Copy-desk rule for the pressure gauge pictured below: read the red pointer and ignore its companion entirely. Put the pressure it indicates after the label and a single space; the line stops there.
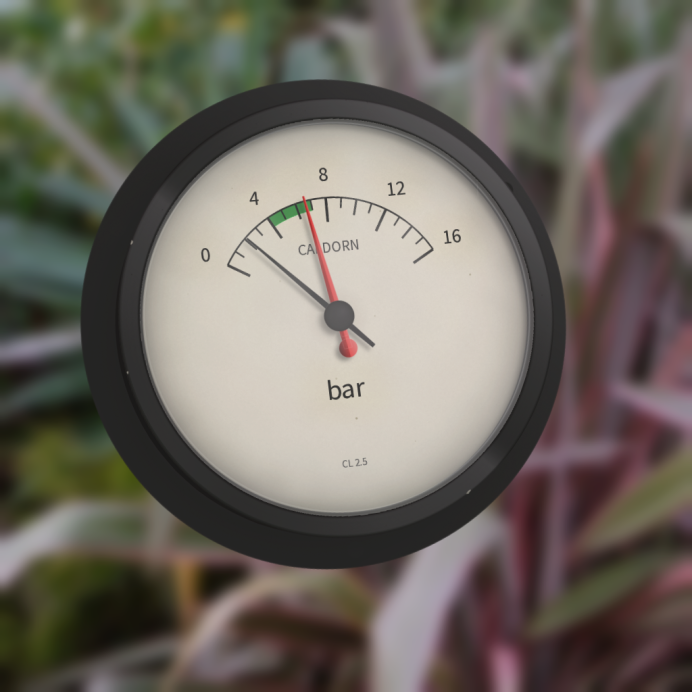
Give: 6.5 bar
